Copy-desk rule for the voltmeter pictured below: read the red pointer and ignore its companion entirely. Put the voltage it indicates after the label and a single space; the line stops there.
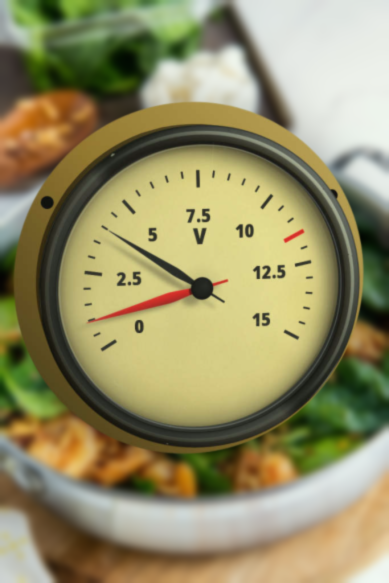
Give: 1 V
